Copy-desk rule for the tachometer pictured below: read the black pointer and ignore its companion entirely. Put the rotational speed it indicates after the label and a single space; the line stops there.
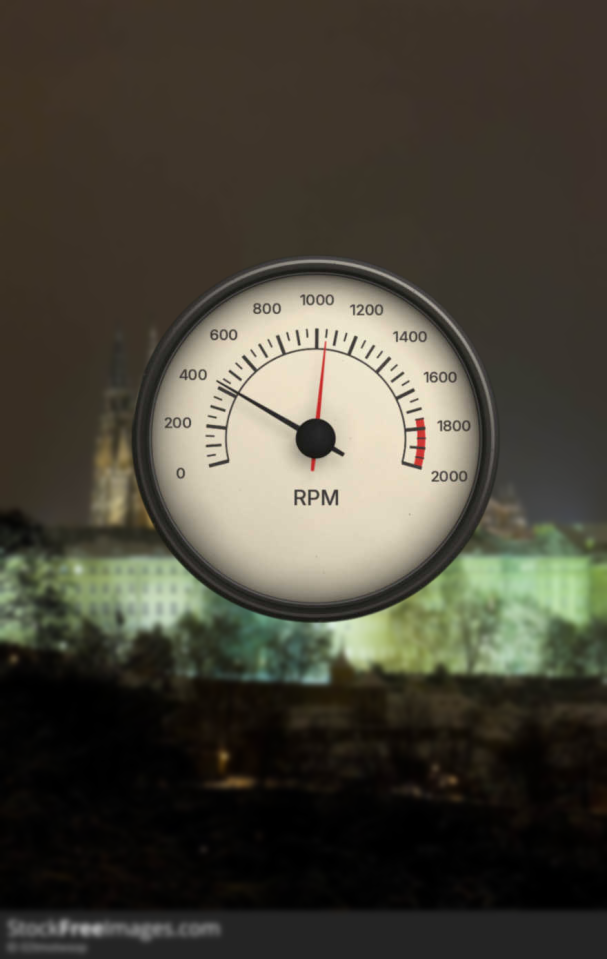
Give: 425 rpm
